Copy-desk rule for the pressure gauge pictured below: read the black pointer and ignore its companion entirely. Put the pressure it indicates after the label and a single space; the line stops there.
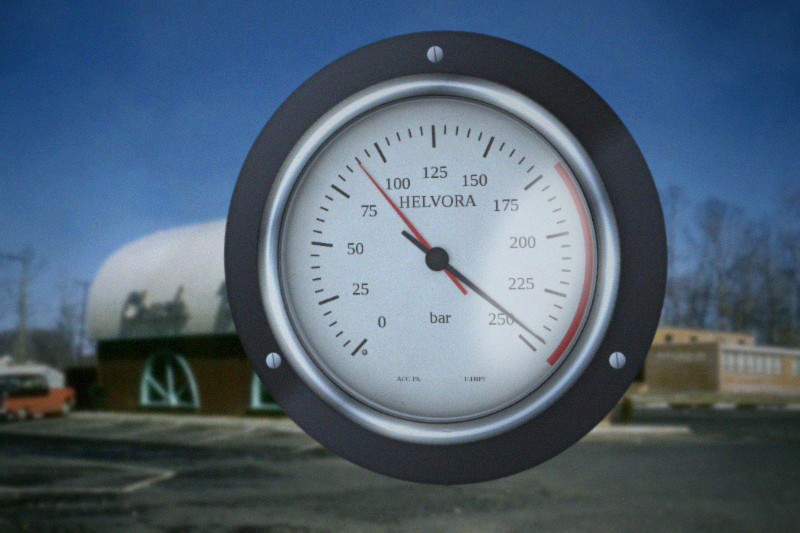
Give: 245 bar
